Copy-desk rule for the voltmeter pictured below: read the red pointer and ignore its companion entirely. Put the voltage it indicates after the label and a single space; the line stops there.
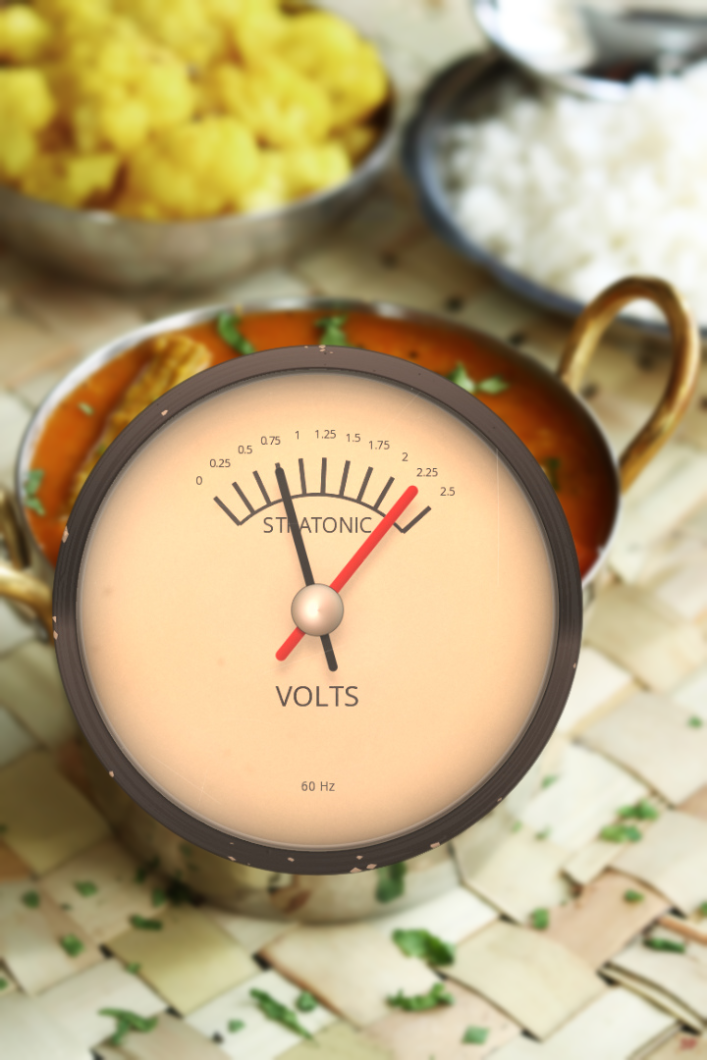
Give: 2.25 V
